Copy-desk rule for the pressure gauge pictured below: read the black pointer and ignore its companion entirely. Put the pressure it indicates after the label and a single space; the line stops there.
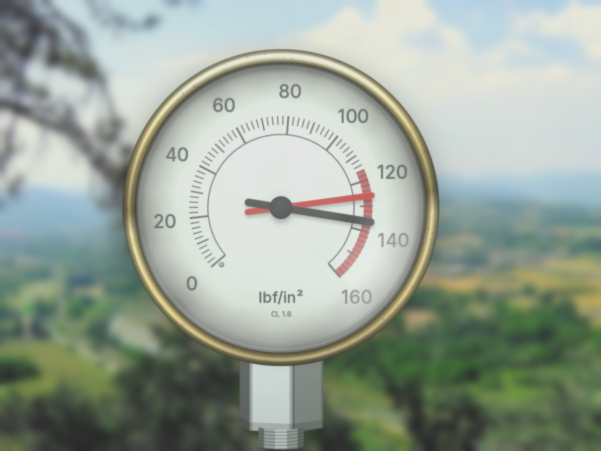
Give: 136 psi
